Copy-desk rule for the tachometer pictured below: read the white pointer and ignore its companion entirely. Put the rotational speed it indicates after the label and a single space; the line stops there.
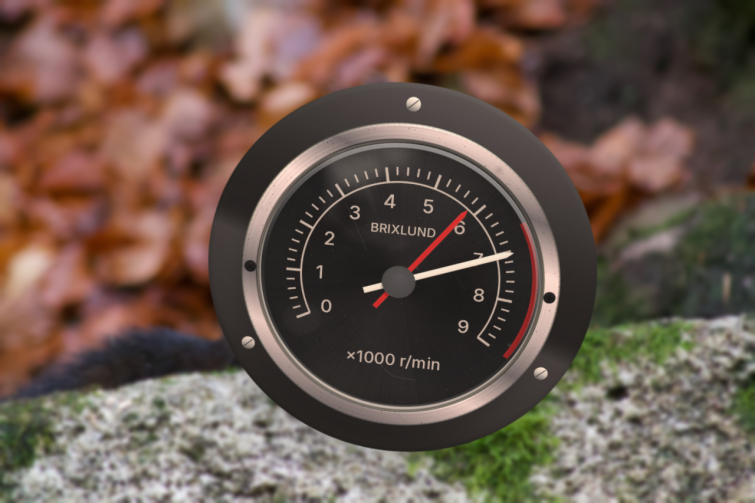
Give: 7000 rpm
